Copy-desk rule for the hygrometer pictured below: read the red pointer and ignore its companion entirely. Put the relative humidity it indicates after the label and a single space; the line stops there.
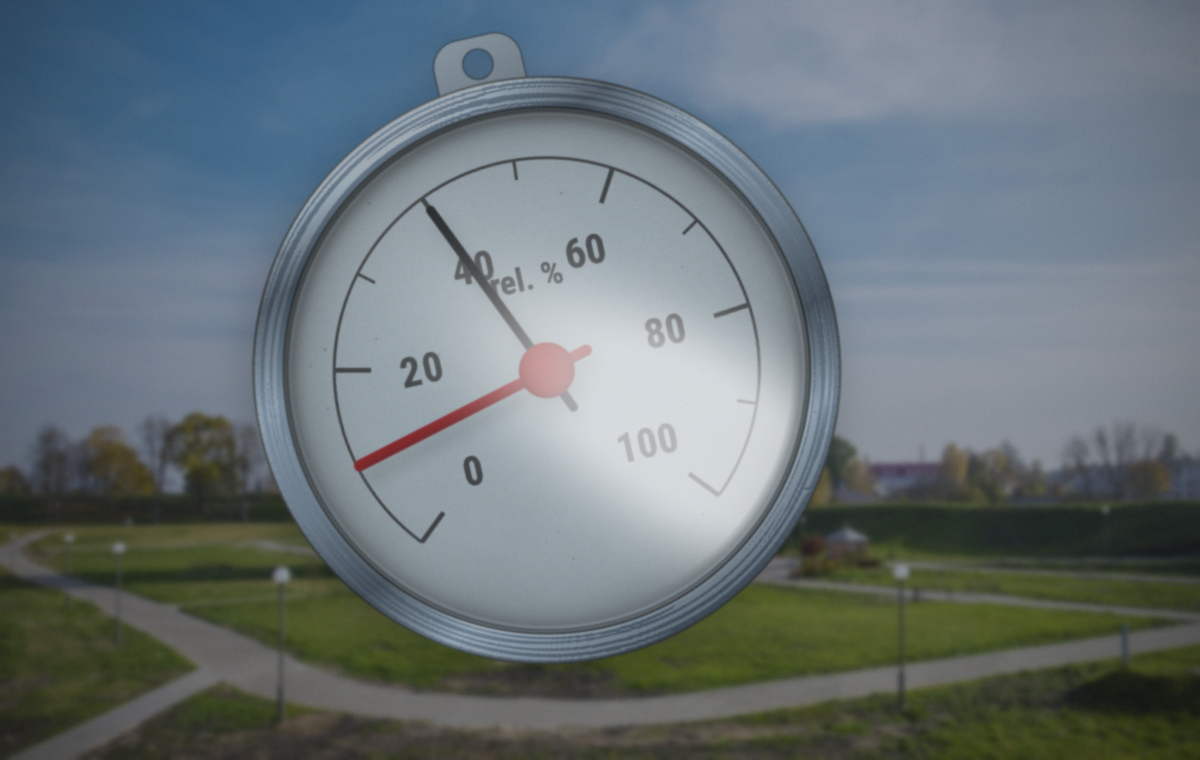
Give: 10 %
